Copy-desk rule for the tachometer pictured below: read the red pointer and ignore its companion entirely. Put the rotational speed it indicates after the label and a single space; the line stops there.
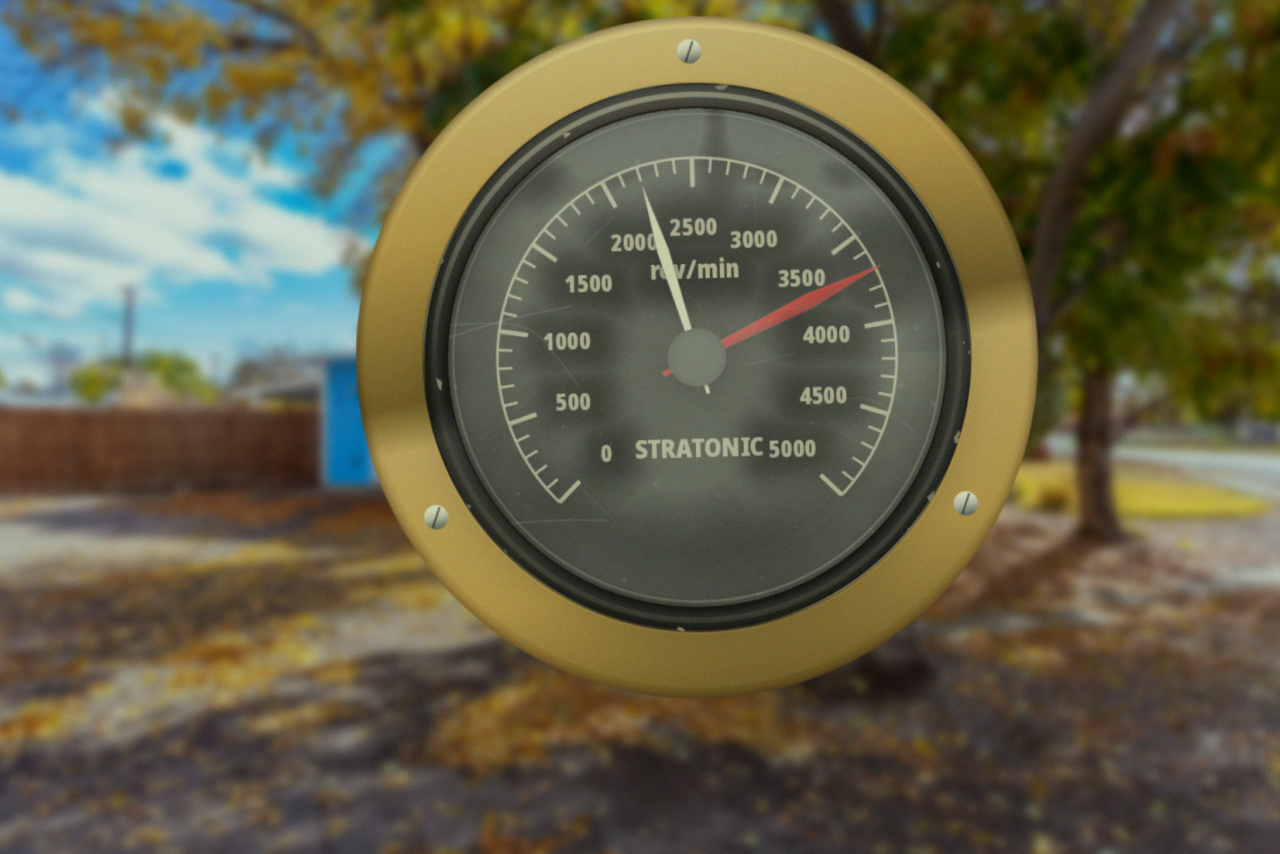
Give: 3700 rpm
